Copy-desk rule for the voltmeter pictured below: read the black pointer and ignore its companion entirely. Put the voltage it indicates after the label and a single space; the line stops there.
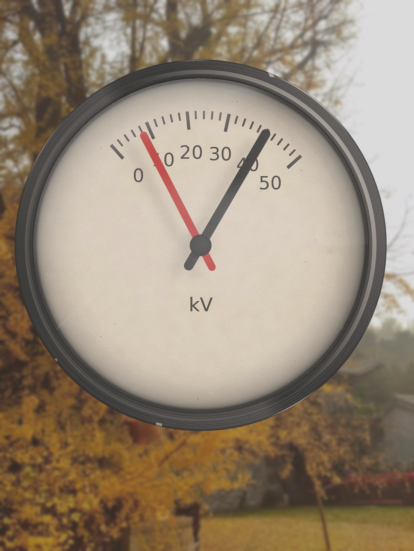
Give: 40 kV
